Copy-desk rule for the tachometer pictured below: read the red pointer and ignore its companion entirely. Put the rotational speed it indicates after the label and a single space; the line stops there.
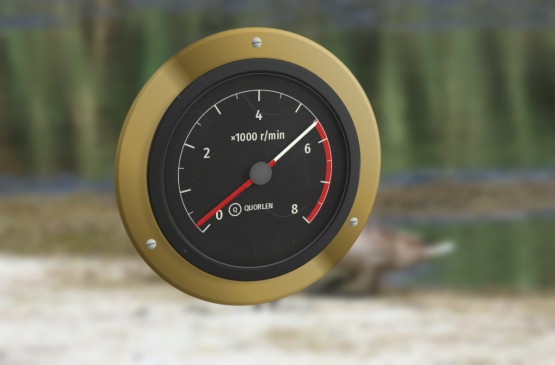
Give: 250 rpm
